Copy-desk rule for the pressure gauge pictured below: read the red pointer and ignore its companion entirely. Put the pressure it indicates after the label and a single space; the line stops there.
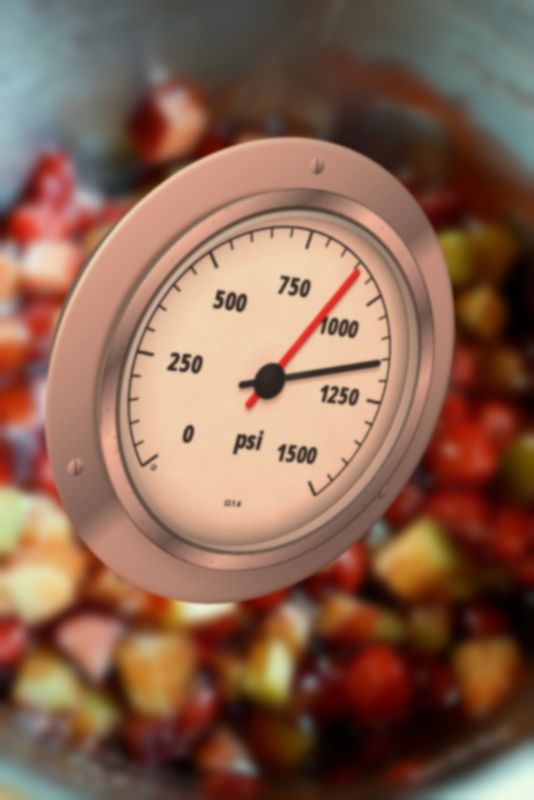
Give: 900 psi
